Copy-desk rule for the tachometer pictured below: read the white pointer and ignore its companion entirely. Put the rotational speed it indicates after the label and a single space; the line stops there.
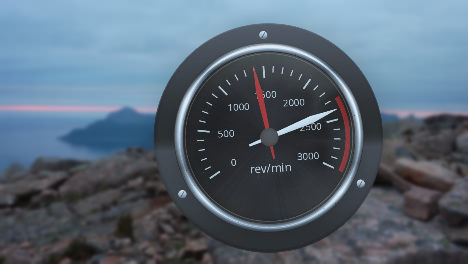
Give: 2400 rpm
